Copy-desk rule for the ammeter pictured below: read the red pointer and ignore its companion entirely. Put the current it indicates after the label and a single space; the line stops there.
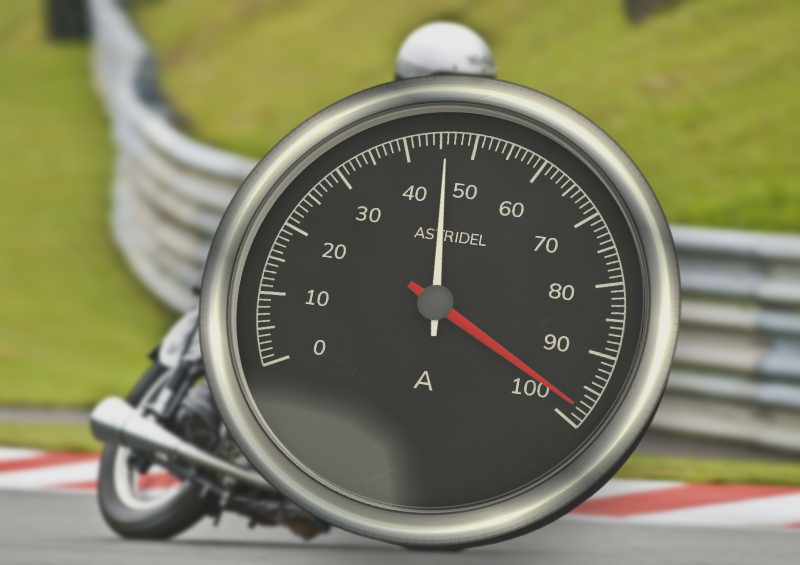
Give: 98 A
